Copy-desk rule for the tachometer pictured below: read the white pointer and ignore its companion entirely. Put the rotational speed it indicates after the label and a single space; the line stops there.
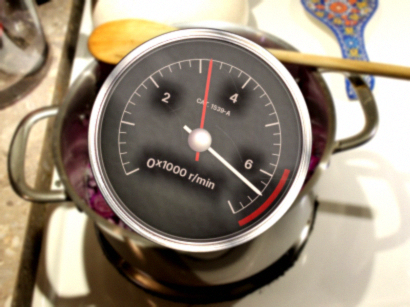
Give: 6400 rpm
